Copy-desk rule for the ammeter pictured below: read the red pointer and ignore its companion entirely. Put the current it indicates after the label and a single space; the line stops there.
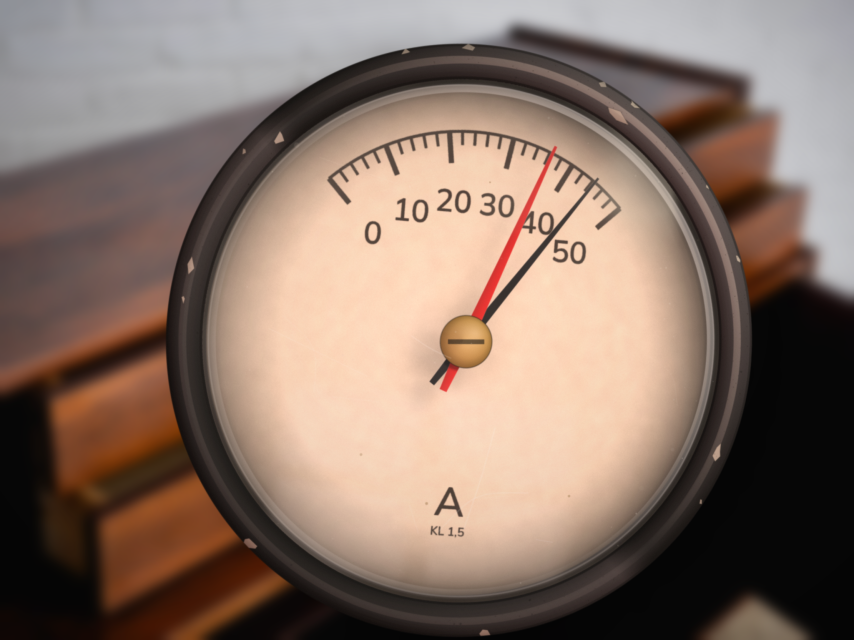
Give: 36 A
